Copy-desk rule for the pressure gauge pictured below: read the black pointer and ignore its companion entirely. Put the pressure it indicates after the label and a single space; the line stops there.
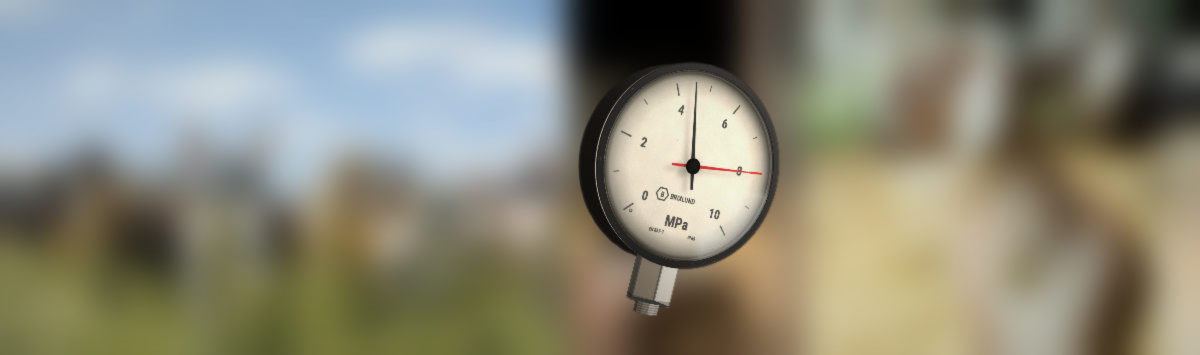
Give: 4.5 MPa
